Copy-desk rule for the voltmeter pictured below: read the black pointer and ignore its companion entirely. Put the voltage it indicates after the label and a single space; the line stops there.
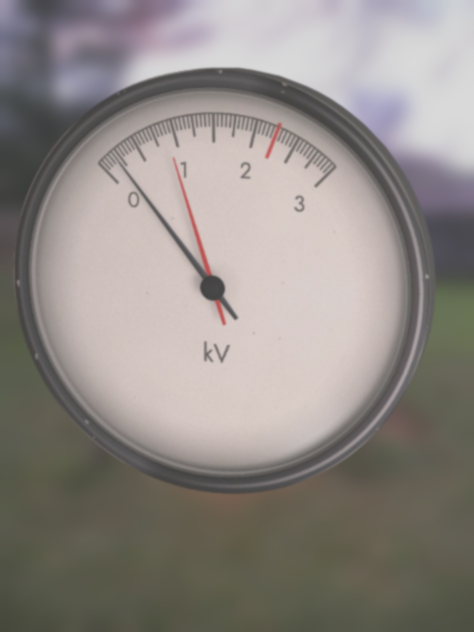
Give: 0.25 kV
